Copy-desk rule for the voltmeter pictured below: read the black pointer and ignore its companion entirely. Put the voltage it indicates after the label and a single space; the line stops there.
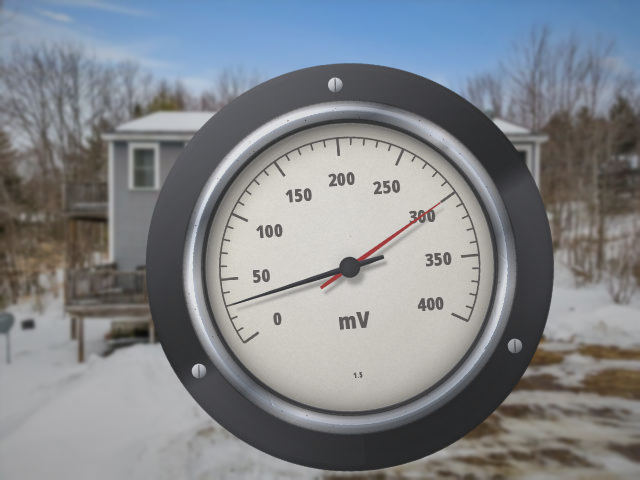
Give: 30 mV
